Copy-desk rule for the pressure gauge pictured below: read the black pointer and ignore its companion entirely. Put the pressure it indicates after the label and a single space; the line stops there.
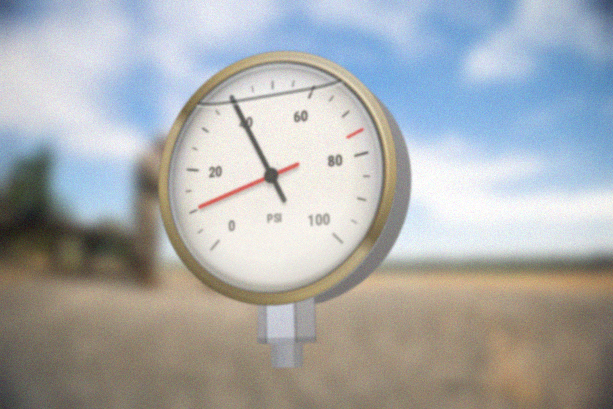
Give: 40 psi
